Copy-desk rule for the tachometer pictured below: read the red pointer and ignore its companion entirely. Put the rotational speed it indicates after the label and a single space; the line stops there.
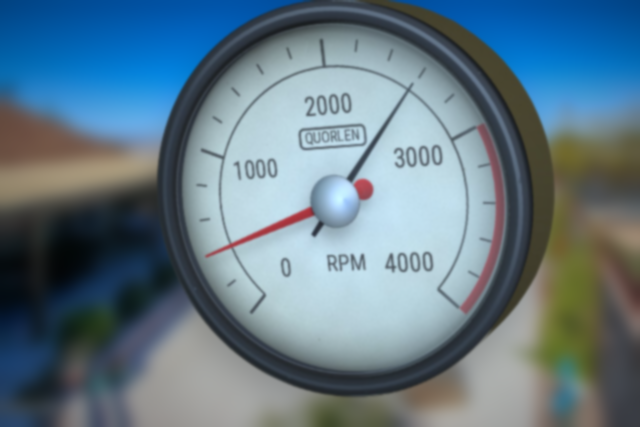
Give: 400 rpm
